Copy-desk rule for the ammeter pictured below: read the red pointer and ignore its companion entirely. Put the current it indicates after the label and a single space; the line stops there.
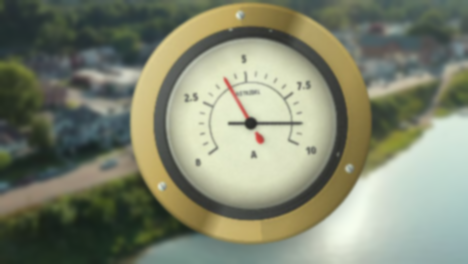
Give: 4 A
